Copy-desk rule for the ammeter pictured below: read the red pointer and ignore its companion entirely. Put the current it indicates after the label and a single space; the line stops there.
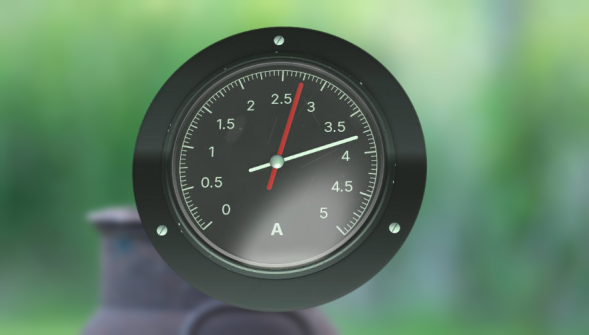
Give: 2.75 A
